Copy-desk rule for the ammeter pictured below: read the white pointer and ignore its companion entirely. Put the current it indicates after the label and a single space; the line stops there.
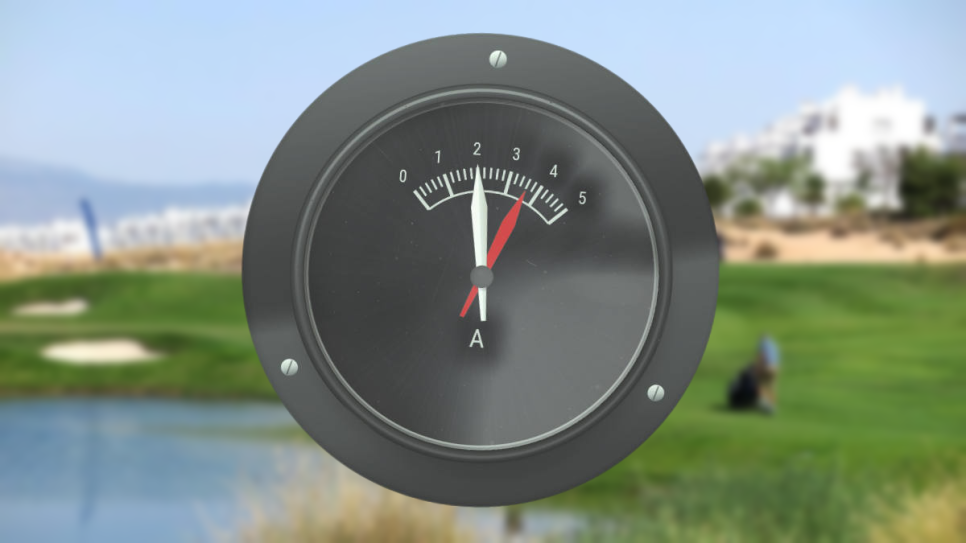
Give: 2 A
